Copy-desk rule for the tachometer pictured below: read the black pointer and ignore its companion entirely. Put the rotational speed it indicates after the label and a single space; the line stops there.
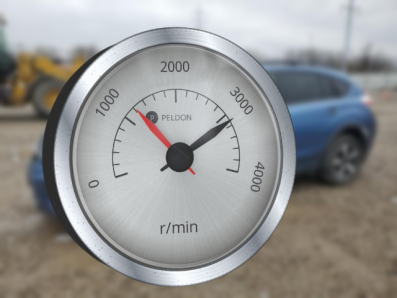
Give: 3100 rpm
